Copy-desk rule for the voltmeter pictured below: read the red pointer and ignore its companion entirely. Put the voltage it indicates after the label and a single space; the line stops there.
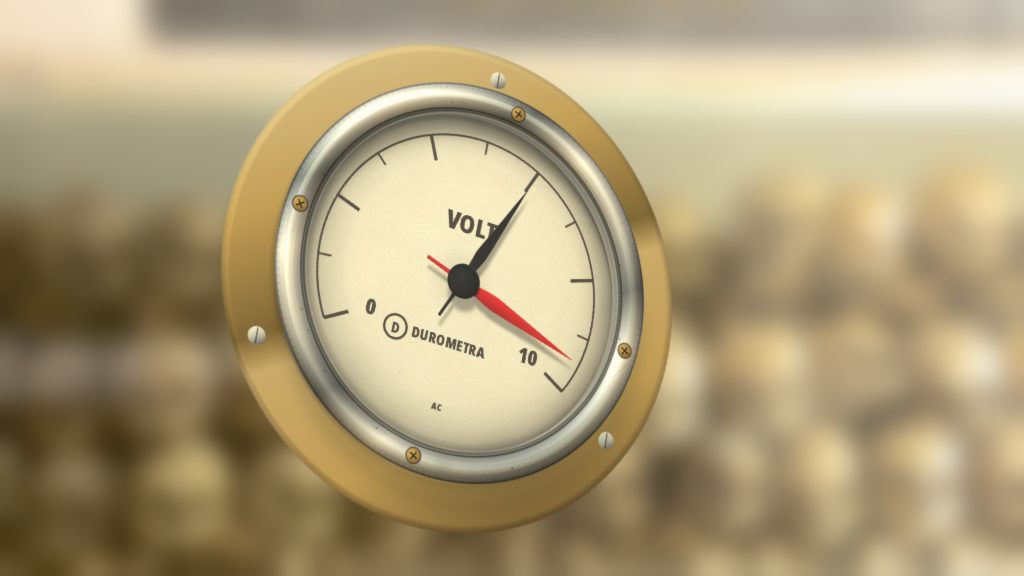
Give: 9.5 V
